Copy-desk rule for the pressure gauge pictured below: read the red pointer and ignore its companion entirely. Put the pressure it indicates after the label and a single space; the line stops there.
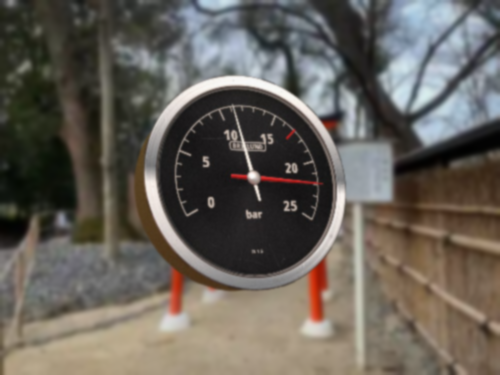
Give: 22 bar
